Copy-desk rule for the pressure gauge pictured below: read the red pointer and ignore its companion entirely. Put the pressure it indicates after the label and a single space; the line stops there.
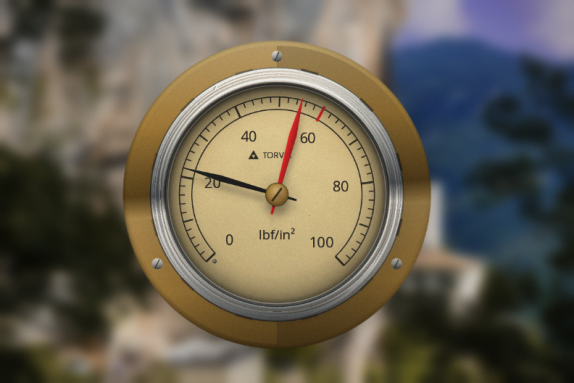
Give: 55 psi
